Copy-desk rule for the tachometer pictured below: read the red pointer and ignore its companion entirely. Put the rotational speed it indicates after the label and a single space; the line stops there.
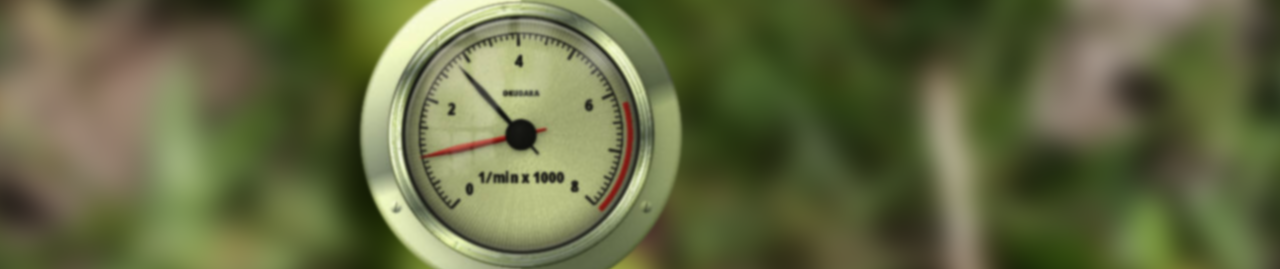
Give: 1000 rpm
